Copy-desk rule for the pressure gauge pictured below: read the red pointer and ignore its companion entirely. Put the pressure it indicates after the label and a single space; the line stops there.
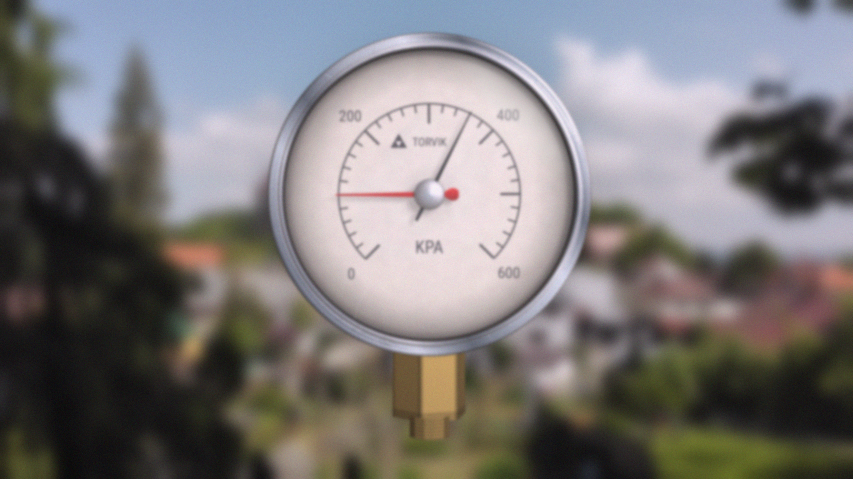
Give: 100 kPa
